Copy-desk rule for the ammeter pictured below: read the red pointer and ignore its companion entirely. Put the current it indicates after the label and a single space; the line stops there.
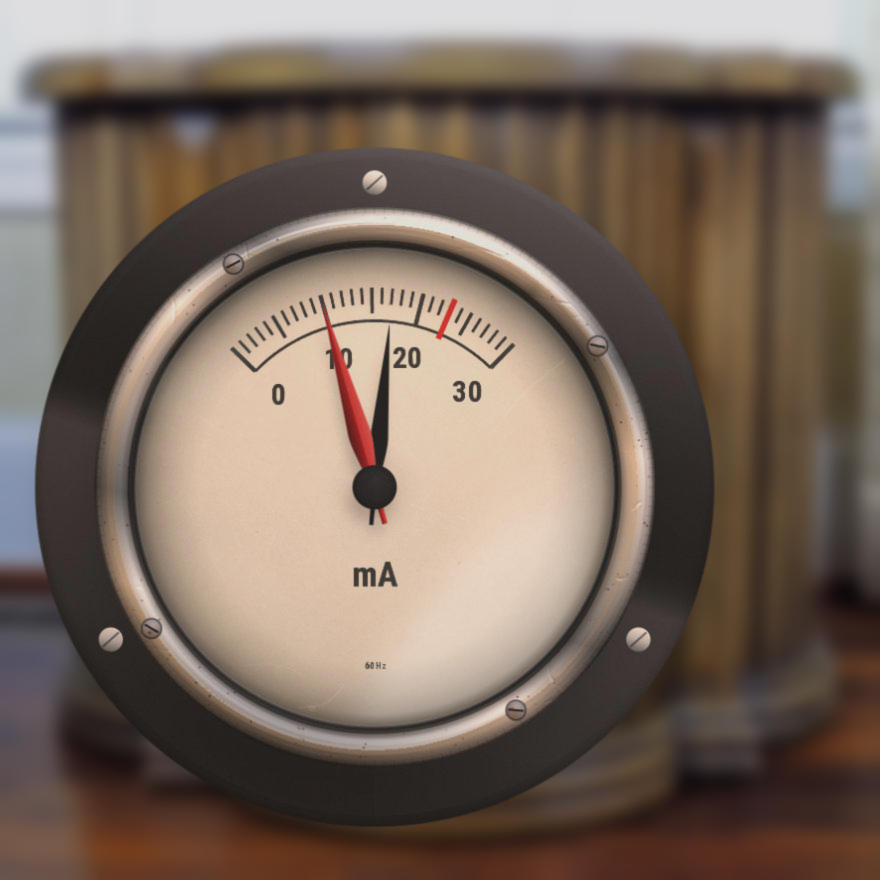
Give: 10 mA
